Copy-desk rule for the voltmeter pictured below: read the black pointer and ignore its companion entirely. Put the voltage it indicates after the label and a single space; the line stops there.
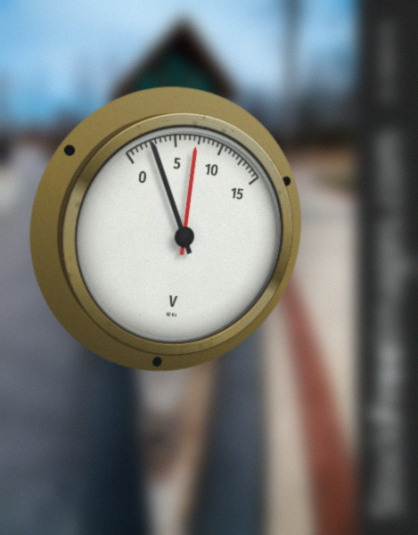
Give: 2.5 V
